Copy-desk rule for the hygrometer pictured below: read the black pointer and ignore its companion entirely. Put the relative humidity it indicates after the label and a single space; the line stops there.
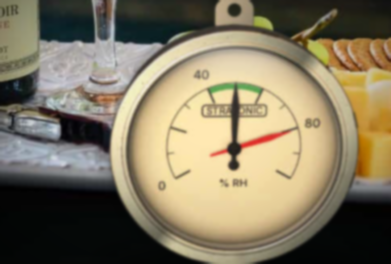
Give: 50 %
